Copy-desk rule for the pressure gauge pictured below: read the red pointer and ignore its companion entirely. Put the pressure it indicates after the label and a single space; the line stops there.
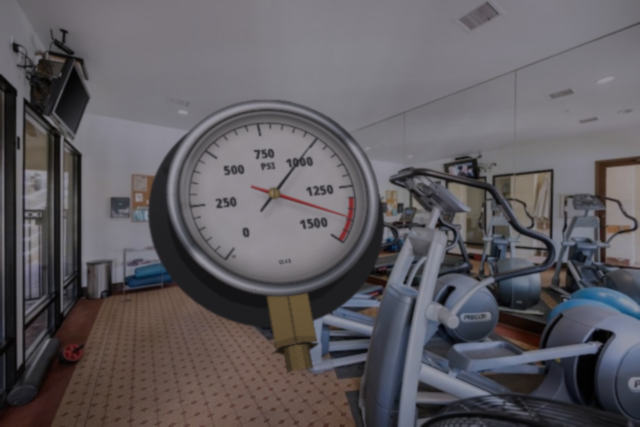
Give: 1400 psi
